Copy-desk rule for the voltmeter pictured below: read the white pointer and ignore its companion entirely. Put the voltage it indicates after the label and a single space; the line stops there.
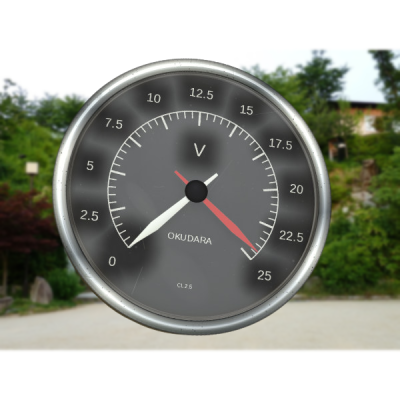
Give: 0 V
